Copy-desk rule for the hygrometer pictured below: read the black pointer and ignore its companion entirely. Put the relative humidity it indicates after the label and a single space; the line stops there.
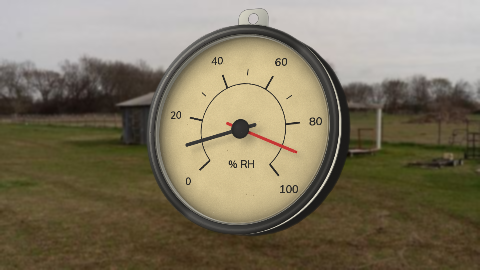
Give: 10 %
